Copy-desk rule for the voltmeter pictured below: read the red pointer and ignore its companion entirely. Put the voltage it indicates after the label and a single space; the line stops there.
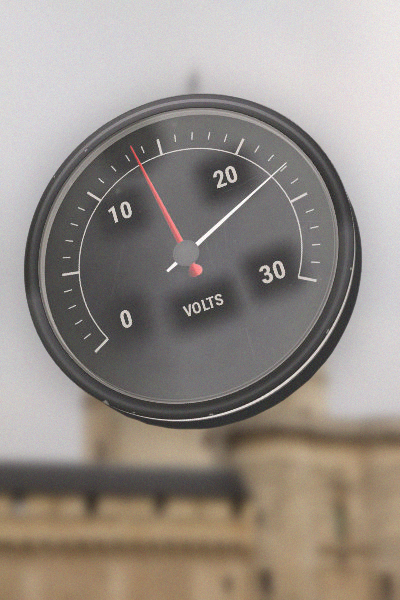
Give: 13.5 V
